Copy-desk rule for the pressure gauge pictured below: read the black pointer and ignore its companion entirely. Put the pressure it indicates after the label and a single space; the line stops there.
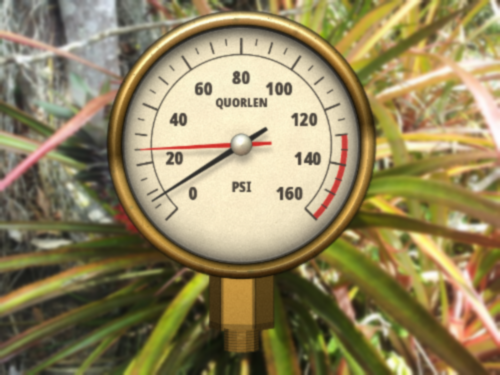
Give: 7.5 psi
